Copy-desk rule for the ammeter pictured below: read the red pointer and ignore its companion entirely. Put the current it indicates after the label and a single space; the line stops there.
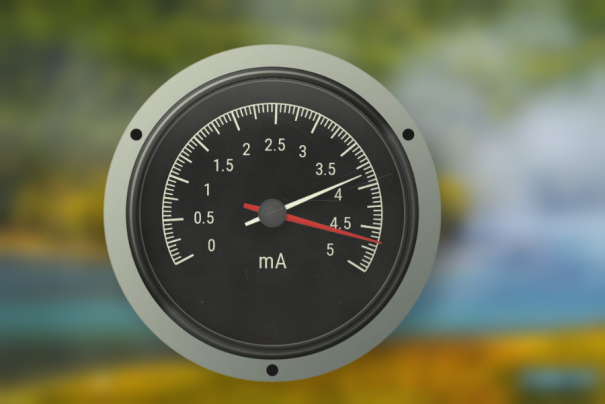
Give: 4.65 mA
